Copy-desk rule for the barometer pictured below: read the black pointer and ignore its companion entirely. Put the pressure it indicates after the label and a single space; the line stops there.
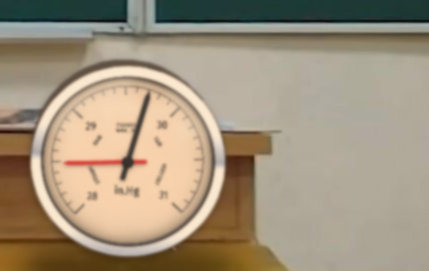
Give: 29.7 inHg
